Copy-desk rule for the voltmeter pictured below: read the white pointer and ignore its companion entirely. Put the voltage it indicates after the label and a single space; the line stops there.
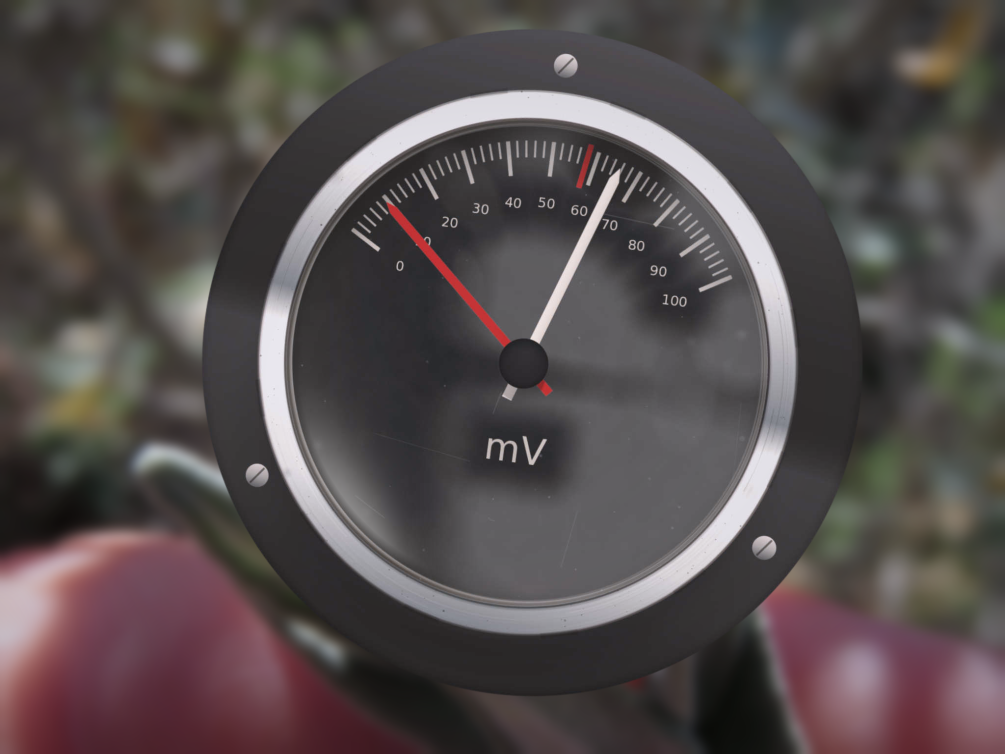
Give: 66 mV
